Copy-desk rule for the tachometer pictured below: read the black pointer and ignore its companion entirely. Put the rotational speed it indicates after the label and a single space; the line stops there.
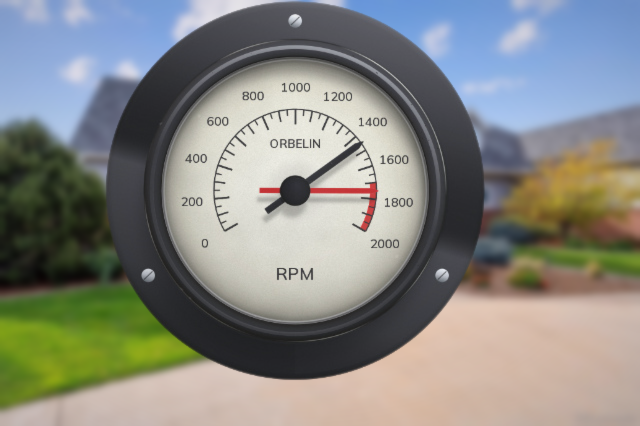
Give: 1450 rpm
